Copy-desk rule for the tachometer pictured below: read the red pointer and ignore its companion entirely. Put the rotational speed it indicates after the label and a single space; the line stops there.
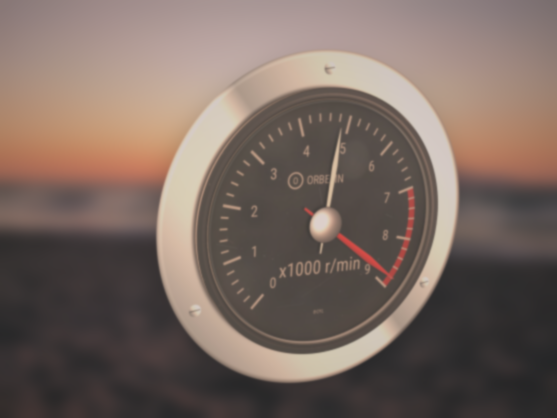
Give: 8800 rpm
